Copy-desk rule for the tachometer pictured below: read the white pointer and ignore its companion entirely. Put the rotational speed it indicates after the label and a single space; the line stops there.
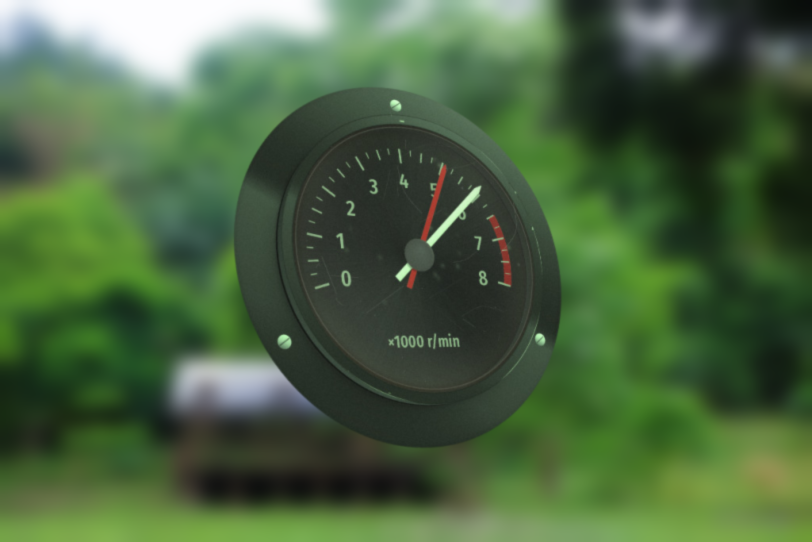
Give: 5875 rpm
